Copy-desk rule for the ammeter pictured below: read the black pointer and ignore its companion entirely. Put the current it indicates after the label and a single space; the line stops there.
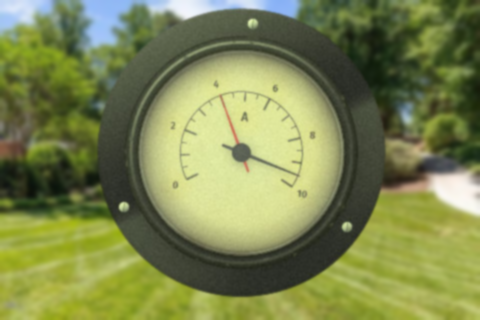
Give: 9.5 A
